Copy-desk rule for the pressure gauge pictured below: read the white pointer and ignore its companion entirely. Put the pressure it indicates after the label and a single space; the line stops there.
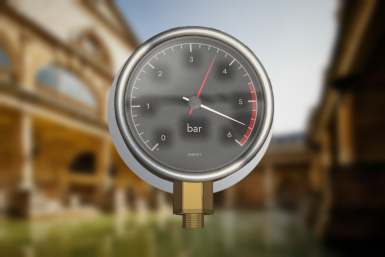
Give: 5.6 bar
